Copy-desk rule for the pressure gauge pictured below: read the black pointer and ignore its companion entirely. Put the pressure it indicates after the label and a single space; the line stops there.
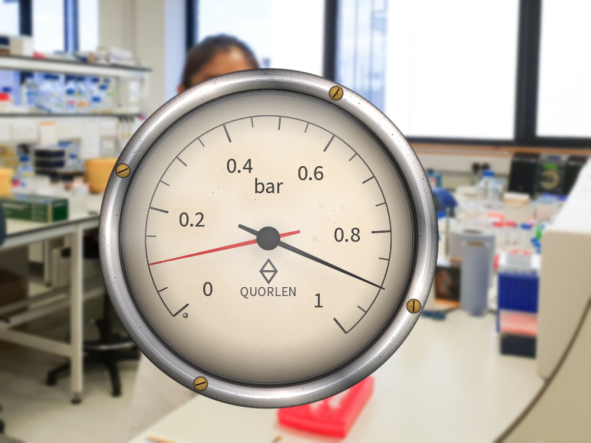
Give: 0.9 bar
